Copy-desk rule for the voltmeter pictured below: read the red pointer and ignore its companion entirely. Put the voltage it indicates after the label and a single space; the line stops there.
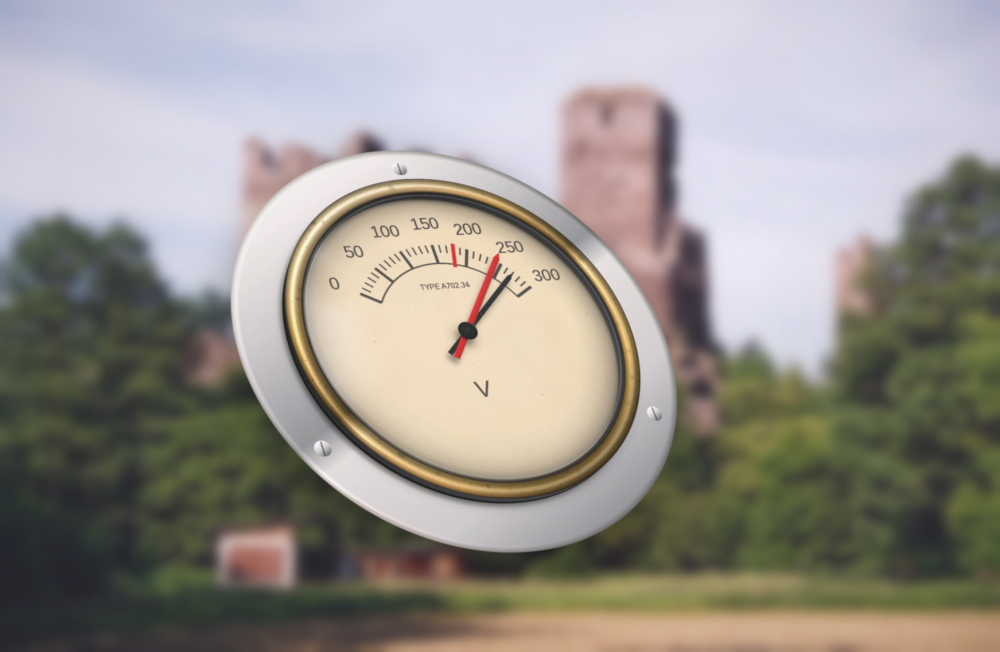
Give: 240 V
